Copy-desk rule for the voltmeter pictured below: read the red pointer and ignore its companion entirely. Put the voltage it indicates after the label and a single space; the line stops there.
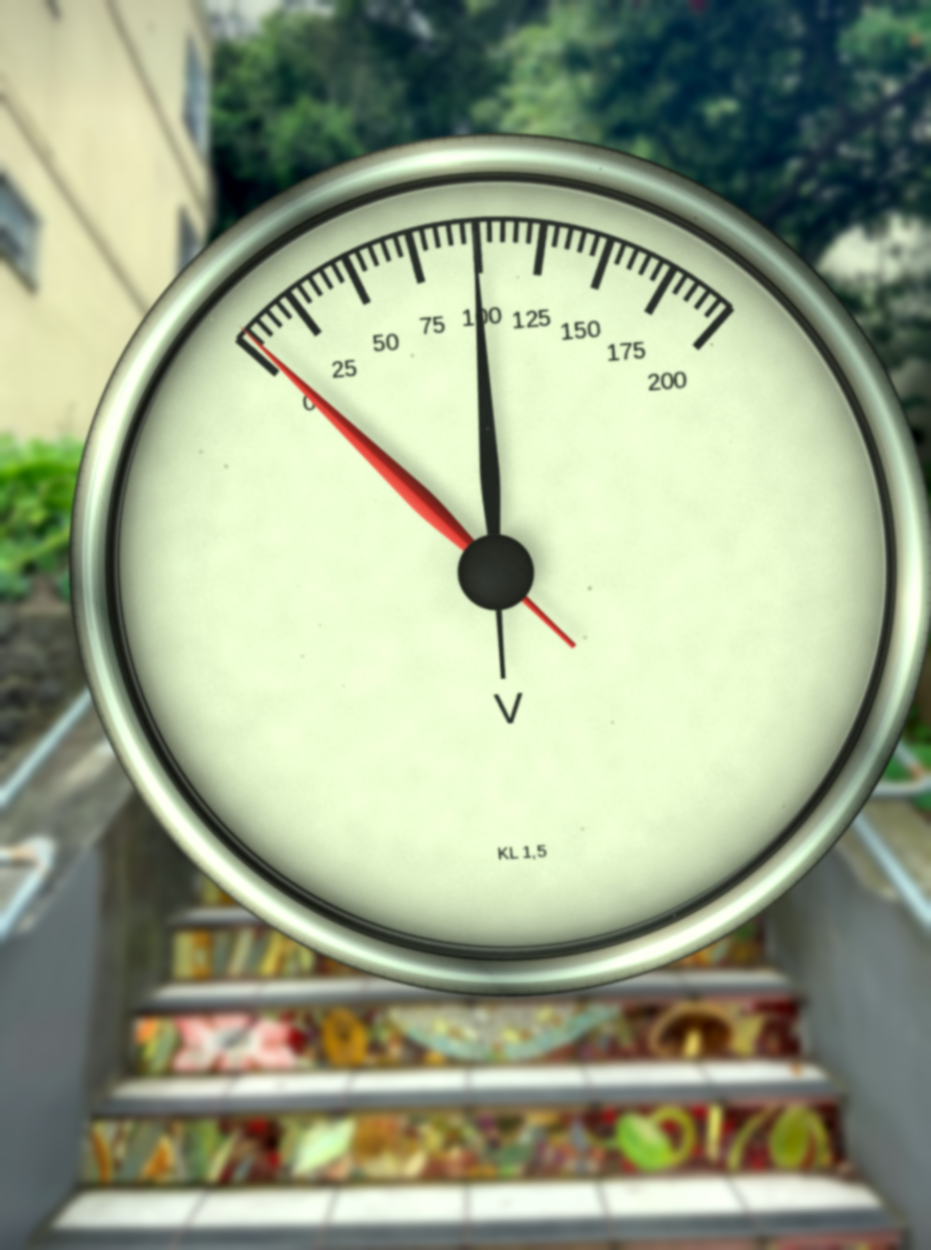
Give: 5 V
